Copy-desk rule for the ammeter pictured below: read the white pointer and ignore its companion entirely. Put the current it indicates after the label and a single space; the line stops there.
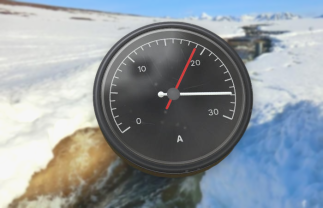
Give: 27 A
